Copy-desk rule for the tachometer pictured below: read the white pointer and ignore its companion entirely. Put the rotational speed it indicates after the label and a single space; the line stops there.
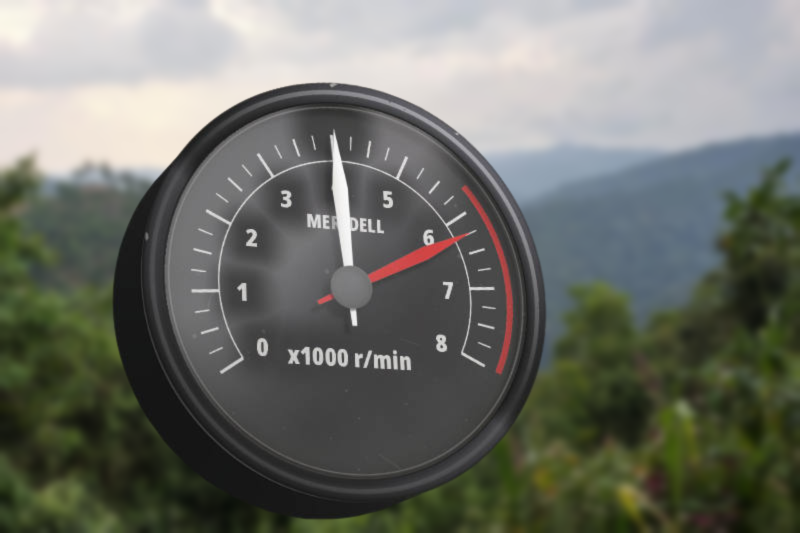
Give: 4000 rpm
